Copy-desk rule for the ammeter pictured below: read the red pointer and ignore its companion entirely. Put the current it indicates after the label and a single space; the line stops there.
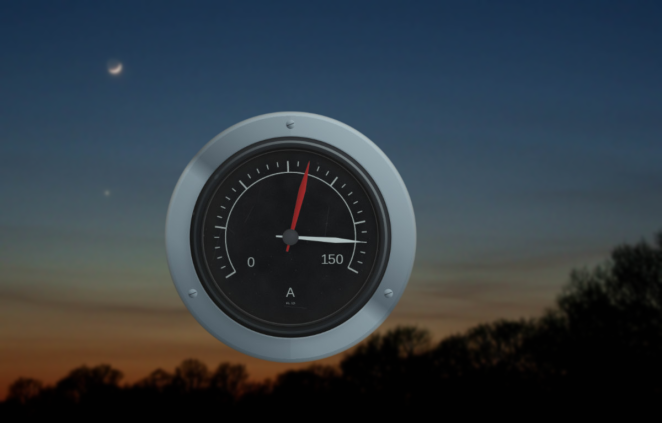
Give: 85 A
